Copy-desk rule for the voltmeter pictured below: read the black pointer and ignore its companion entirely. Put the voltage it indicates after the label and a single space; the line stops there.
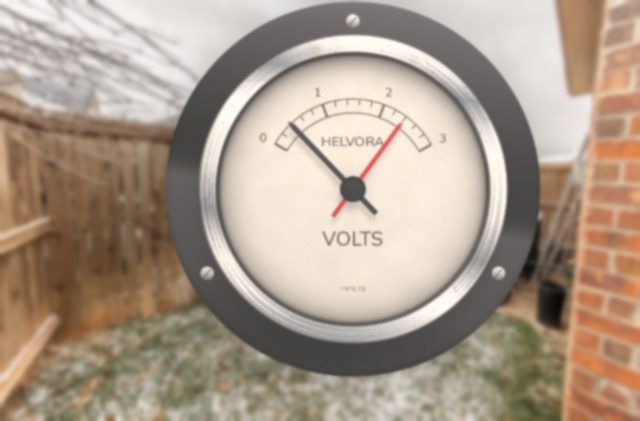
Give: 0.4 V
